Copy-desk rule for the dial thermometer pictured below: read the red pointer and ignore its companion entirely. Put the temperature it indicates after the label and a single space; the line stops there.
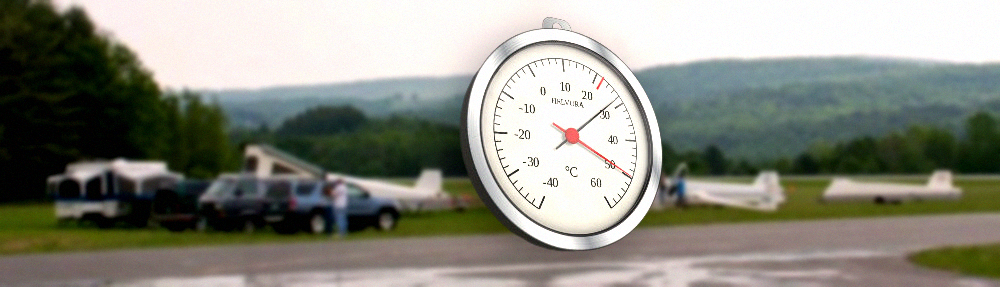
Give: 50 °C
